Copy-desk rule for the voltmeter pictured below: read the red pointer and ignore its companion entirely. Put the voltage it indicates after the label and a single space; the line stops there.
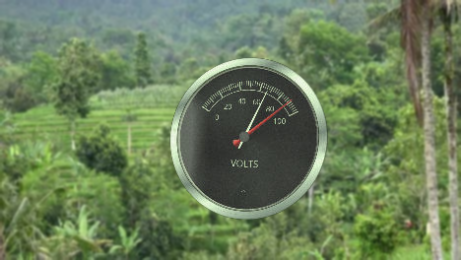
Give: 90 V
